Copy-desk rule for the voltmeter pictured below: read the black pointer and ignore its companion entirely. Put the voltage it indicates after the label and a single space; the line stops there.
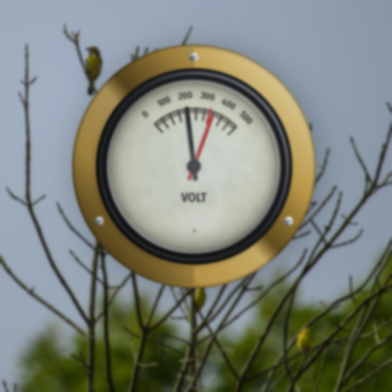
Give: 200 V
